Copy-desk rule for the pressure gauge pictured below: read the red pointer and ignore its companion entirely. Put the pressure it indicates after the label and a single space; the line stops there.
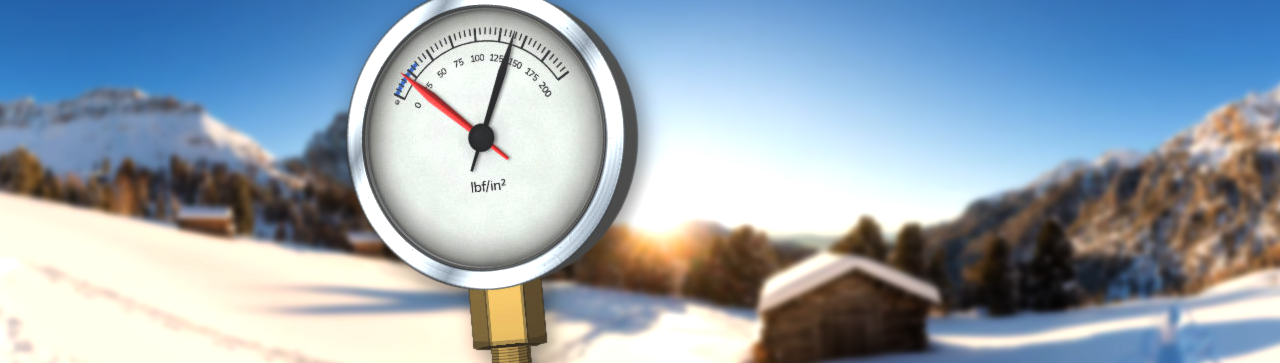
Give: 20 psi
